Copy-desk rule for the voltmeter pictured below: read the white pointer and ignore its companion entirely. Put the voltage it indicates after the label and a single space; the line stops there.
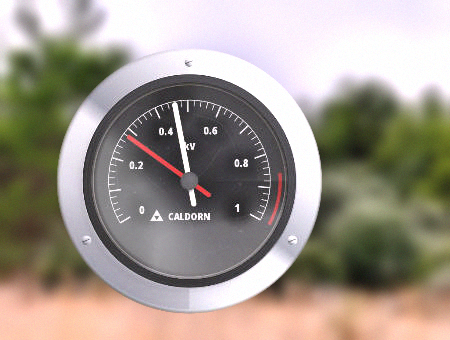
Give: 0.46 kV
